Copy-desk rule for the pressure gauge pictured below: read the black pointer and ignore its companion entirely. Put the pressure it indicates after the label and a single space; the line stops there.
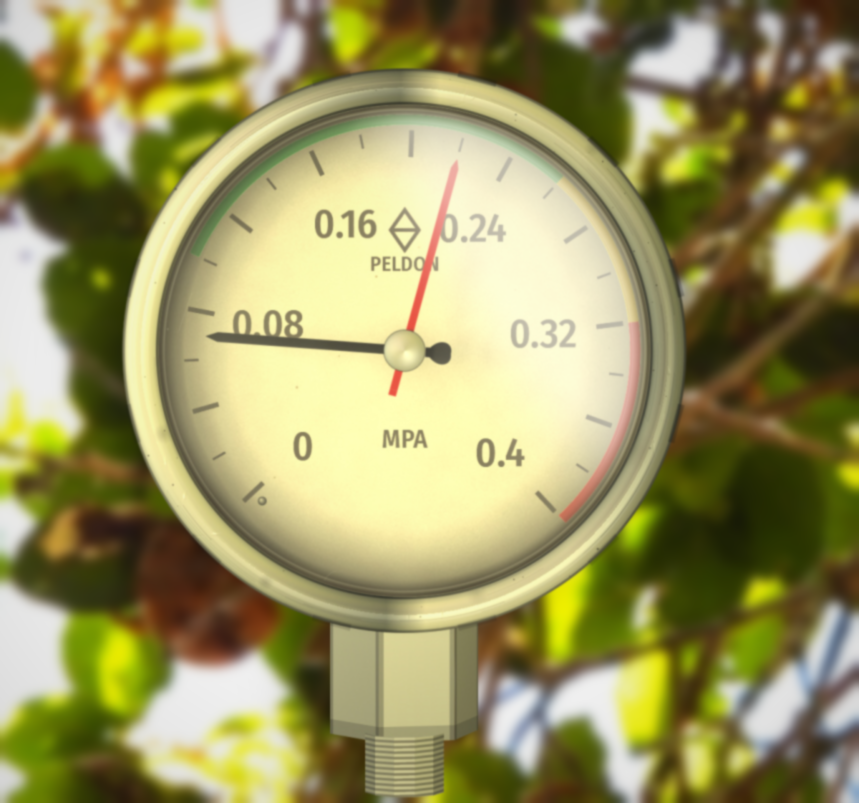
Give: 0.07 MPa
